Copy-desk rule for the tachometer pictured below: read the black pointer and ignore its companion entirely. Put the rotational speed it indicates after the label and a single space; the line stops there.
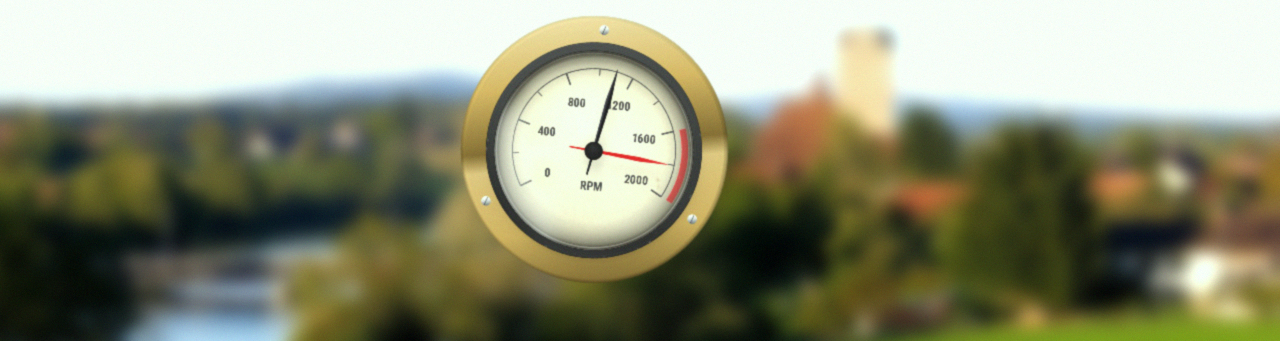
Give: 1100 rpm
